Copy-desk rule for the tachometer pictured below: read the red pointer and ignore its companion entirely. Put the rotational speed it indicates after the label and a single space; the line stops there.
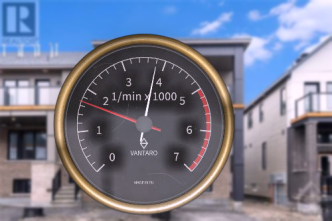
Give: 1700 rpm
